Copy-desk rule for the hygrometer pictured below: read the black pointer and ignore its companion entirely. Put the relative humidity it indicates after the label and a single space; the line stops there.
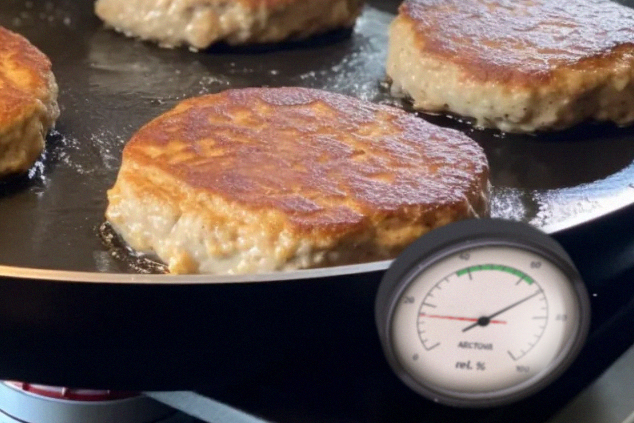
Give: 68 %
